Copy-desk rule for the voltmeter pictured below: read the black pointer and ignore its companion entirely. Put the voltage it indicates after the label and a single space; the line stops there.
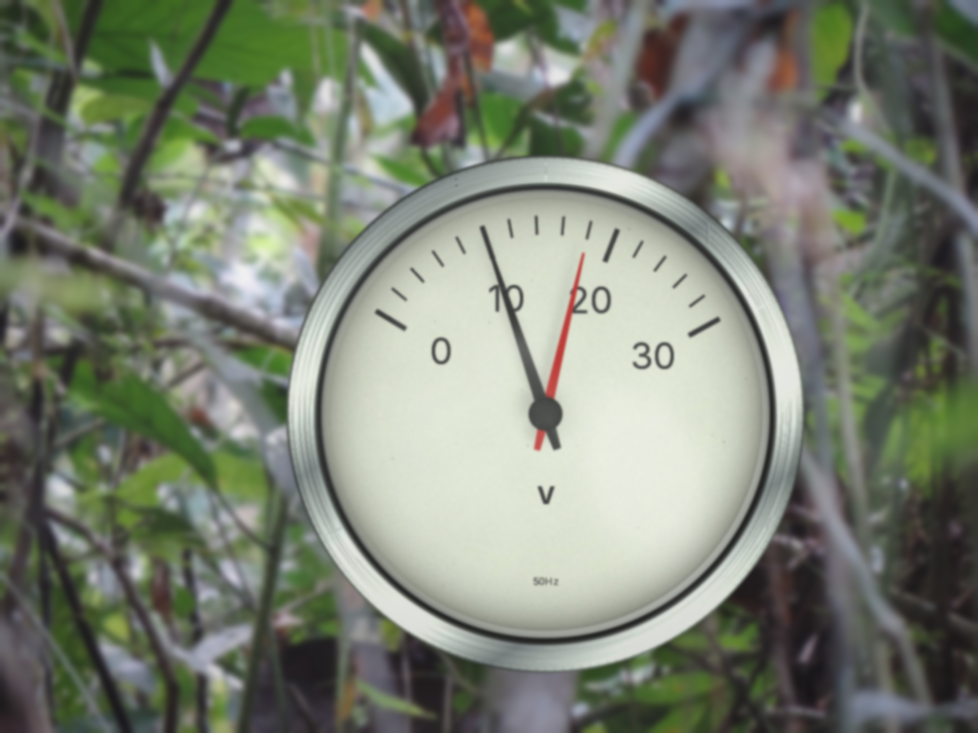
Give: 10 V
